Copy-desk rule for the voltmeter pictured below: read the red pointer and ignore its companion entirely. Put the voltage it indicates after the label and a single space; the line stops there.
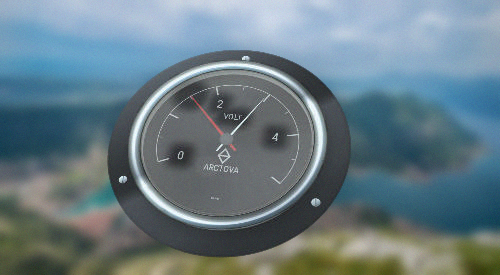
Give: 1.5 V
